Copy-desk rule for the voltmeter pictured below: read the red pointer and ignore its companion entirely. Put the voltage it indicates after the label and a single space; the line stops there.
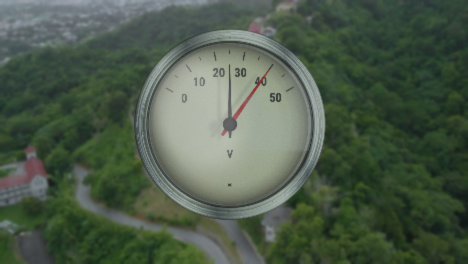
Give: 40 V
